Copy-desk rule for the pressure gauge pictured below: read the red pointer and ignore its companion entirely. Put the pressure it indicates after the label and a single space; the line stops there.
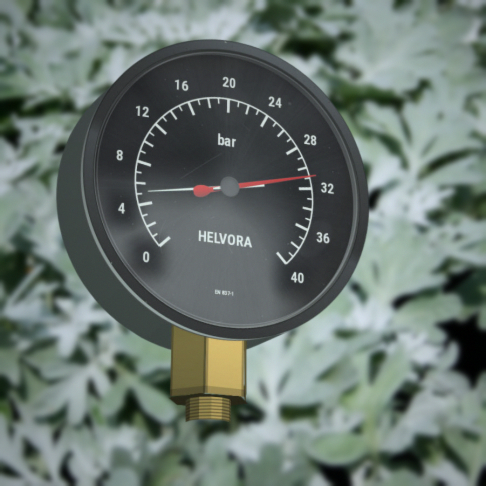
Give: 31 bar
